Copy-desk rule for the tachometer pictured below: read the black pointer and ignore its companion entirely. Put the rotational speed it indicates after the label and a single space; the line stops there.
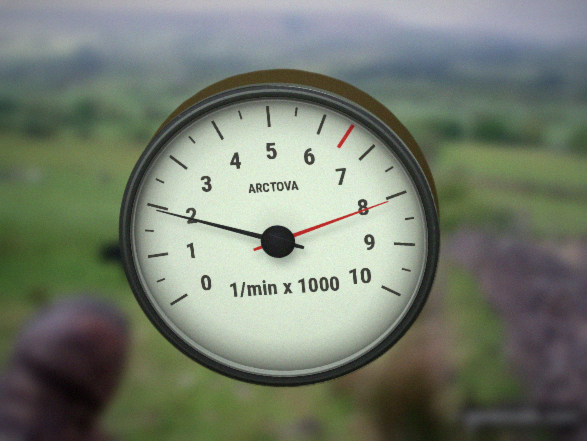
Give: 2000 rpm
